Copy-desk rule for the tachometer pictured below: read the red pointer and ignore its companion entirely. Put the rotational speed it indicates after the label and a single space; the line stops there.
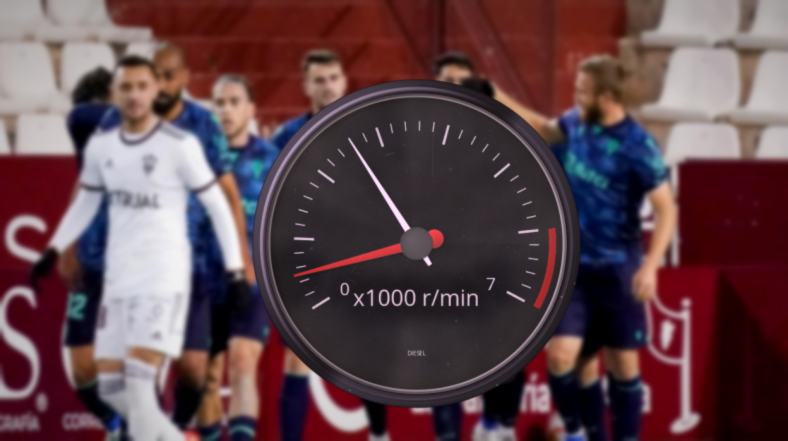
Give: 500 rpm
